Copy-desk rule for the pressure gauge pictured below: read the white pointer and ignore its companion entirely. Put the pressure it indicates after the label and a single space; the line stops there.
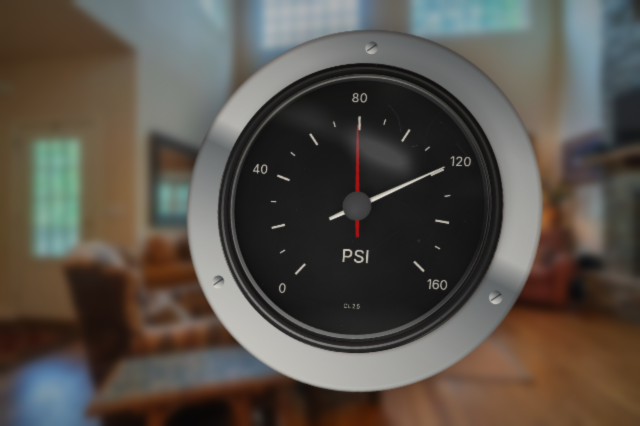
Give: 120 psi
